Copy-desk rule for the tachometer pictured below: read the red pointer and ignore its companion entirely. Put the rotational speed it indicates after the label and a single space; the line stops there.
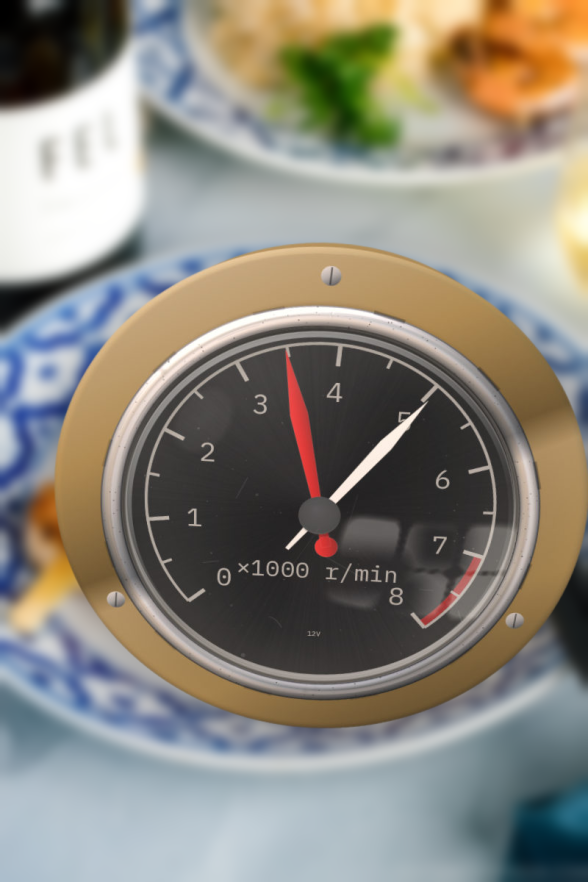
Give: 3500 rpm
